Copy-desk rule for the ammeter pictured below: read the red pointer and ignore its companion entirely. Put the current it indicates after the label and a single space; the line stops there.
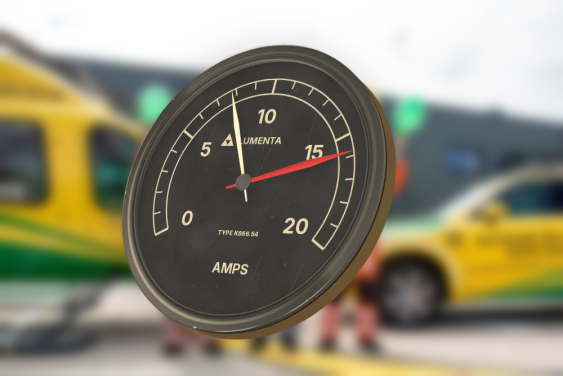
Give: 16 A
